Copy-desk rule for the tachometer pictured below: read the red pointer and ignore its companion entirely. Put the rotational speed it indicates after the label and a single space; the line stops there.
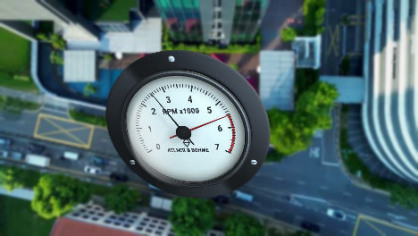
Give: 5500 rpm
